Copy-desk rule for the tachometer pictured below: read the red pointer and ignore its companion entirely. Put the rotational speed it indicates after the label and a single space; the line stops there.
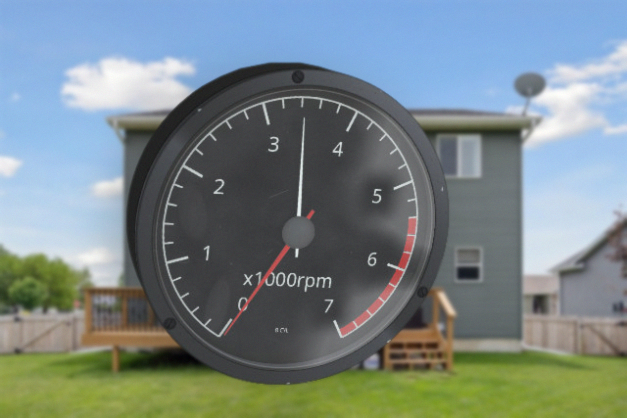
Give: 0 rpm
